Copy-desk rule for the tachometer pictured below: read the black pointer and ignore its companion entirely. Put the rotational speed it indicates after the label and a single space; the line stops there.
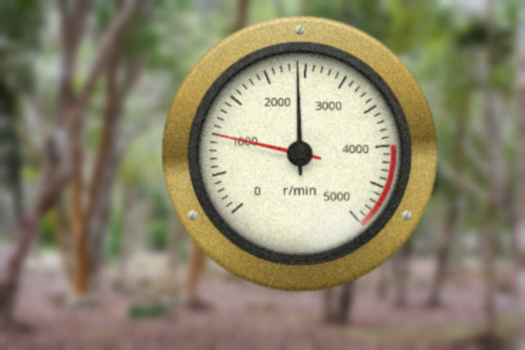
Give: 2400 rpm
